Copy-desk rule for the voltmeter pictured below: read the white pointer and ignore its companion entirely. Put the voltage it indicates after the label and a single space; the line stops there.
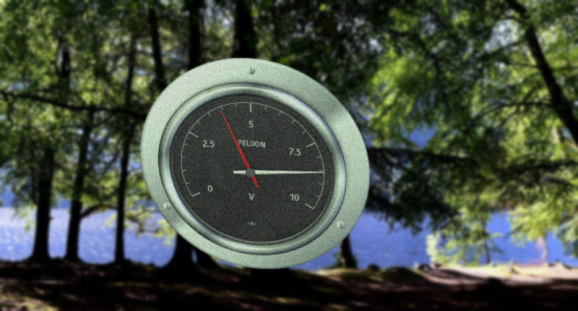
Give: 8.5 V
